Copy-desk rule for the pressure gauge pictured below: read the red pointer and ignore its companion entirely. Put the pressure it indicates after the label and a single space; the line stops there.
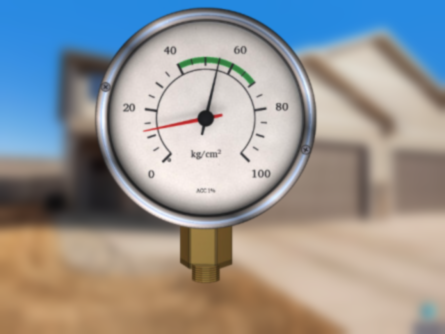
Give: 12.5 kg/cm²
